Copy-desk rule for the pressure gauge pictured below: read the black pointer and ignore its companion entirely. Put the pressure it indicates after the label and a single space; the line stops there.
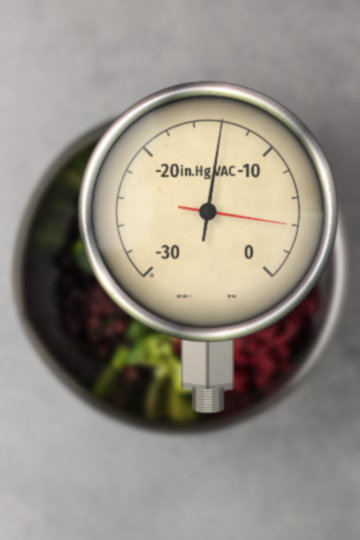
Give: -14 inHg
